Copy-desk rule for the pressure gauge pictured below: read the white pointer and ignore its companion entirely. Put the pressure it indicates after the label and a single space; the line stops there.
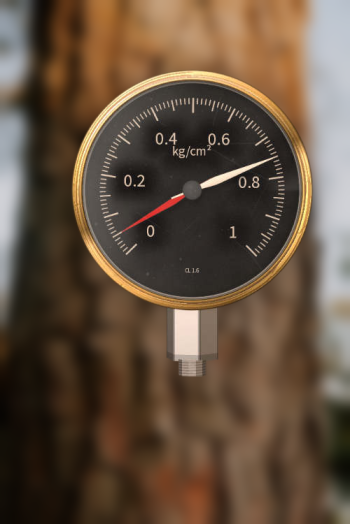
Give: 0.75 kg/cm²
